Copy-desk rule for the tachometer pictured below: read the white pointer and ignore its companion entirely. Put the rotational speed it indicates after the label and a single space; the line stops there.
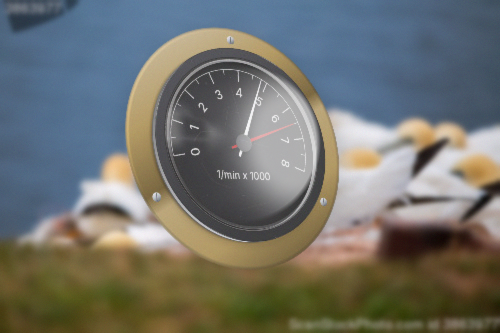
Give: 4750 rpm
